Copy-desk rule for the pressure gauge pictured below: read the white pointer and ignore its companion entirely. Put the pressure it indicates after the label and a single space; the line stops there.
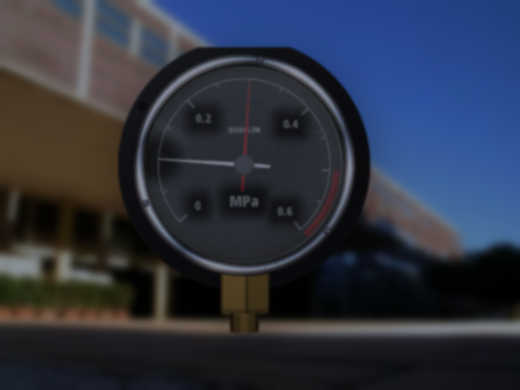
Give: 0.1 MPa
